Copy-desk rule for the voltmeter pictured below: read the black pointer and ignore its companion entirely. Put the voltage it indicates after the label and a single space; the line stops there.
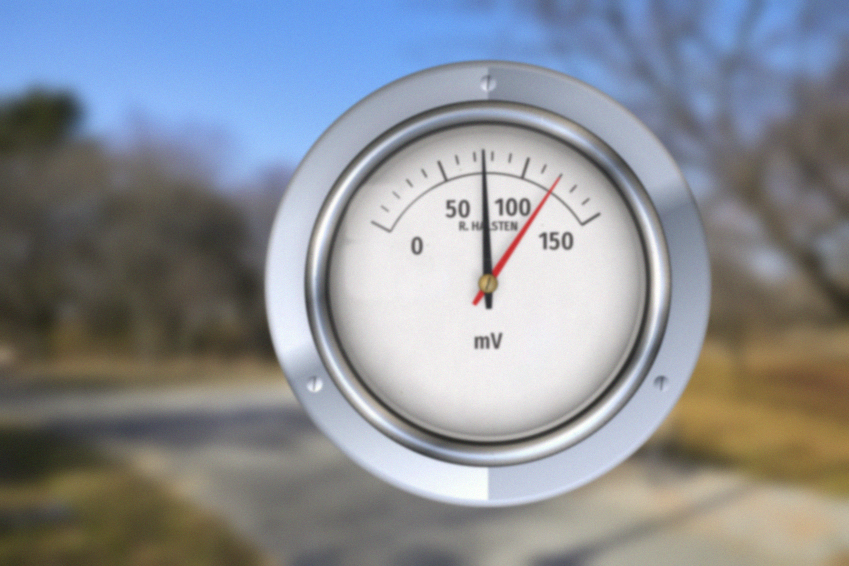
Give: 75 mV
